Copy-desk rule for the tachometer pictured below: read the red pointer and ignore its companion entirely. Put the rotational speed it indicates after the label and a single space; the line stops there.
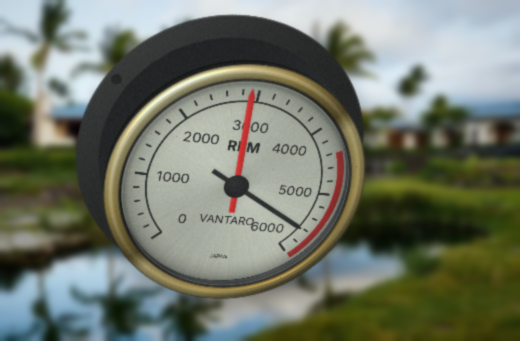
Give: 2900 rpm
